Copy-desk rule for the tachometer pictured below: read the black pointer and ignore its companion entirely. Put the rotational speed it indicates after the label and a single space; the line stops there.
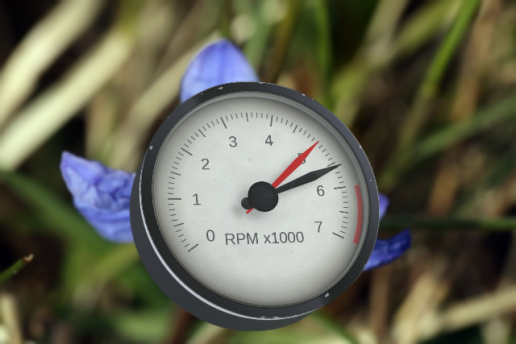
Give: 5600 rpm
